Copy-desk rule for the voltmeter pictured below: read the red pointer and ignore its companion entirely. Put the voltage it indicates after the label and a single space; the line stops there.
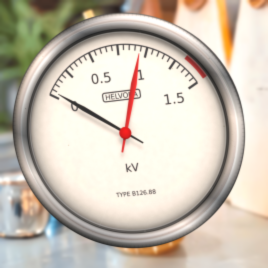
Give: 0.95 kV
